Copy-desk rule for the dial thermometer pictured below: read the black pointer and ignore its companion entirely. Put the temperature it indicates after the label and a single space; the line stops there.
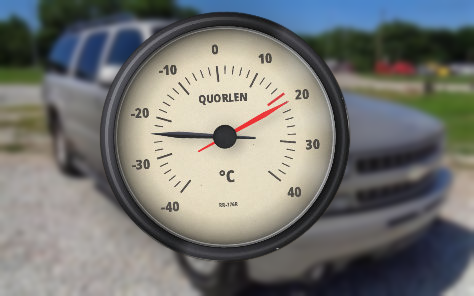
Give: -24 °C
